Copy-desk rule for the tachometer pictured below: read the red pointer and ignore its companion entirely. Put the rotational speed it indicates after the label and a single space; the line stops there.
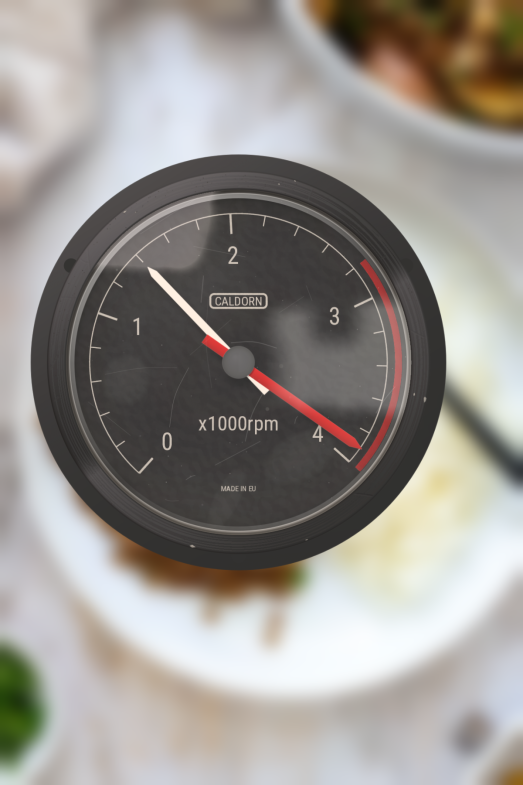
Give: 3900 rpm
